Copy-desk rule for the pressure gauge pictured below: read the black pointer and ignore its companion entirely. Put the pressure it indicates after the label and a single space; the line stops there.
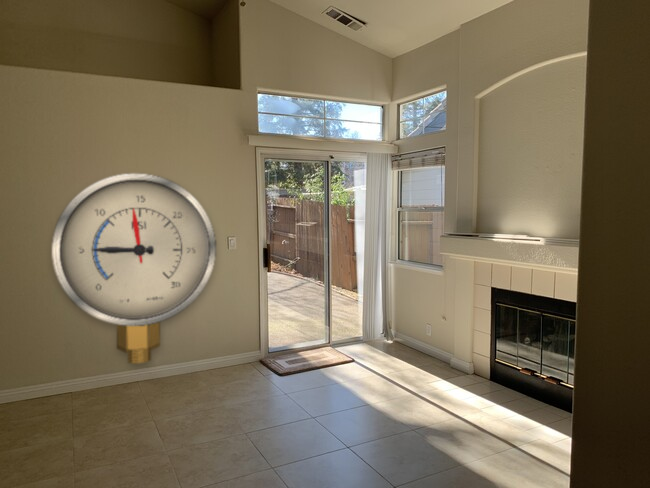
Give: 5 psi
